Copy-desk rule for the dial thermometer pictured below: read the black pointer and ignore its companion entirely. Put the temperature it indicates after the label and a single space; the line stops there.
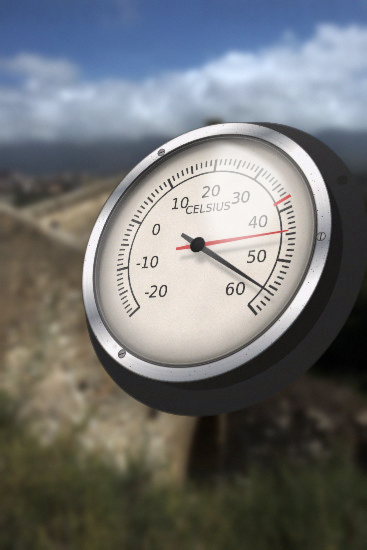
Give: 56 °C
